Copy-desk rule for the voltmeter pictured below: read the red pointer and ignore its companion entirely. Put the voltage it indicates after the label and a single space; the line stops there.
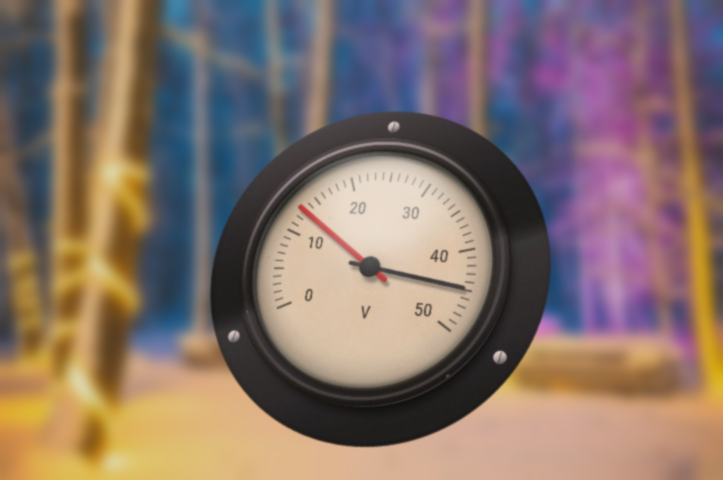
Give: 13 V
